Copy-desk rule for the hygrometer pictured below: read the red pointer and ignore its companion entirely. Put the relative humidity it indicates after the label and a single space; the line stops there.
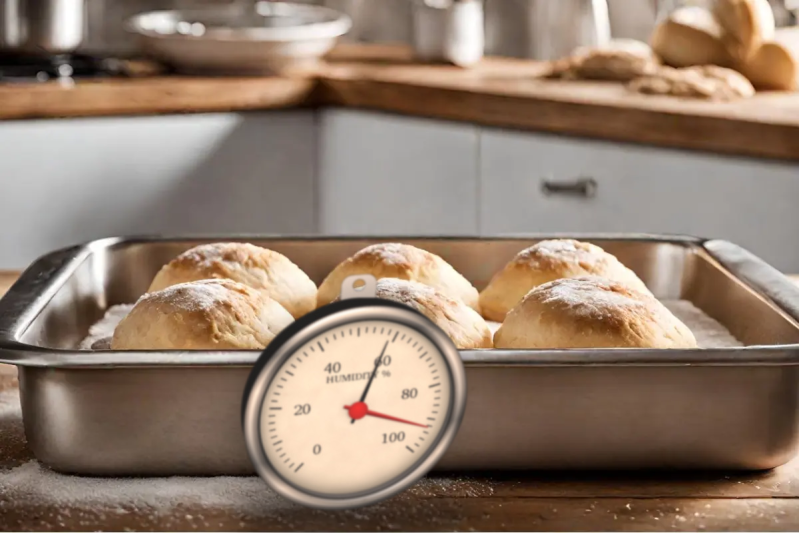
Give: 92 %
